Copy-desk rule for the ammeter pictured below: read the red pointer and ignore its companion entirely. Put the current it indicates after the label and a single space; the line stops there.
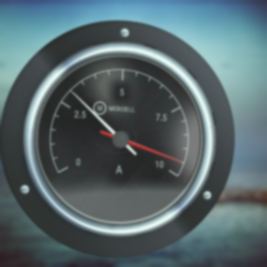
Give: 9.5 A
